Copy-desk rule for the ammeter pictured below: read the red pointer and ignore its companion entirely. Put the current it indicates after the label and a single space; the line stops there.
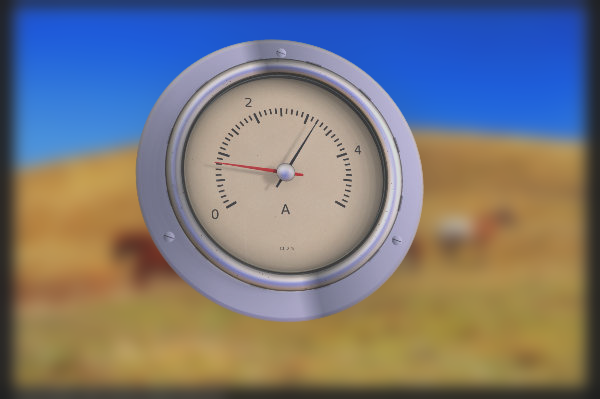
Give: 0.8 A
